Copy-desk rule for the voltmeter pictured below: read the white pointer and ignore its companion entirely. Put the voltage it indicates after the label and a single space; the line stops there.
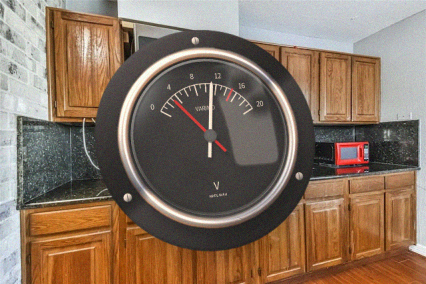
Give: 11 V
